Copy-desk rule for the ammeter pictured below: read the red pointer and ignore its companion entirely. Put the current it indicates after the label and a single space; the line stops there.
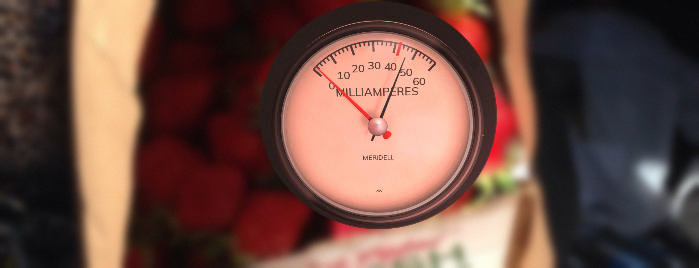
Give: 2 mA
